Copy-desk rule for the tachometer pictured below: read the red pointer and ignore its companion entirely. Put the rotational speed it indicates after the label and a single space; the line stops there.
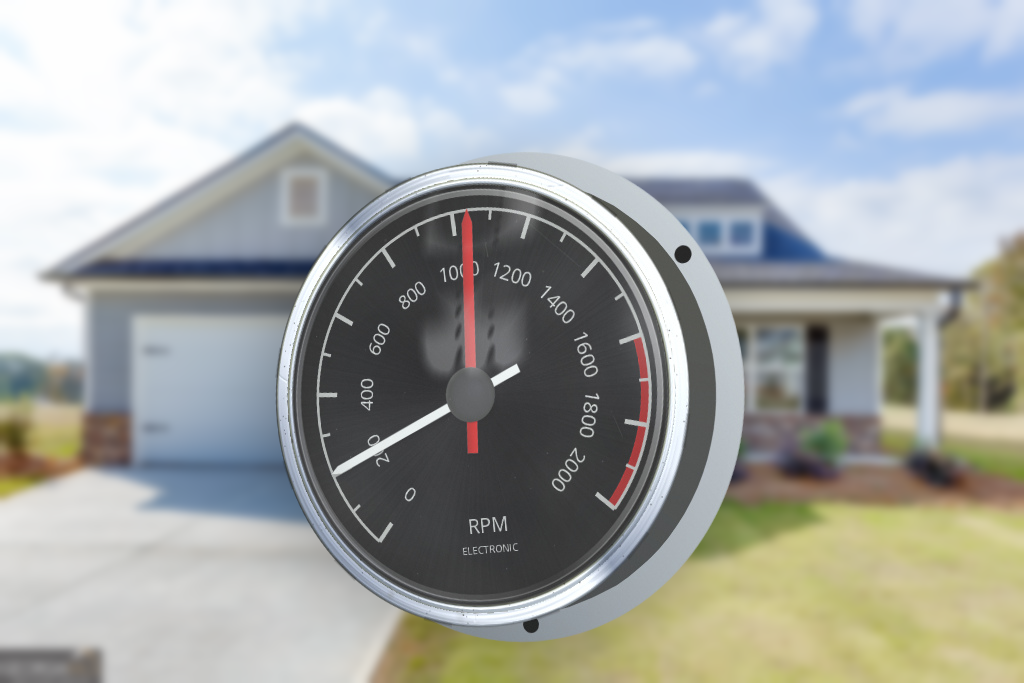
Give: 1050 rpm
